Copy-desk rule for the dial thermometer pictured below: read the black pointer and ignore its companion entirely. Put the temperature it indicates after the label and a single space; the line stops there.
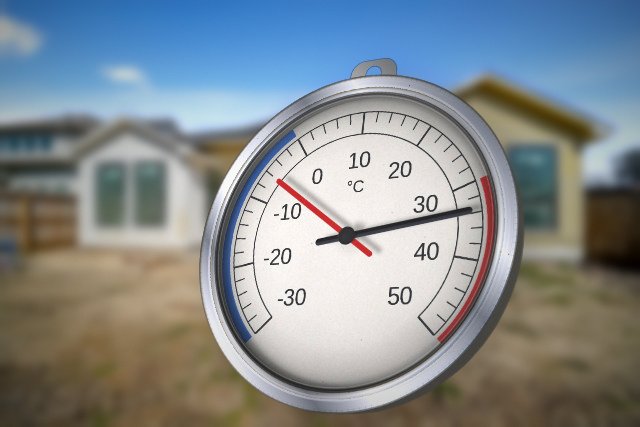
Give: 34 °C
